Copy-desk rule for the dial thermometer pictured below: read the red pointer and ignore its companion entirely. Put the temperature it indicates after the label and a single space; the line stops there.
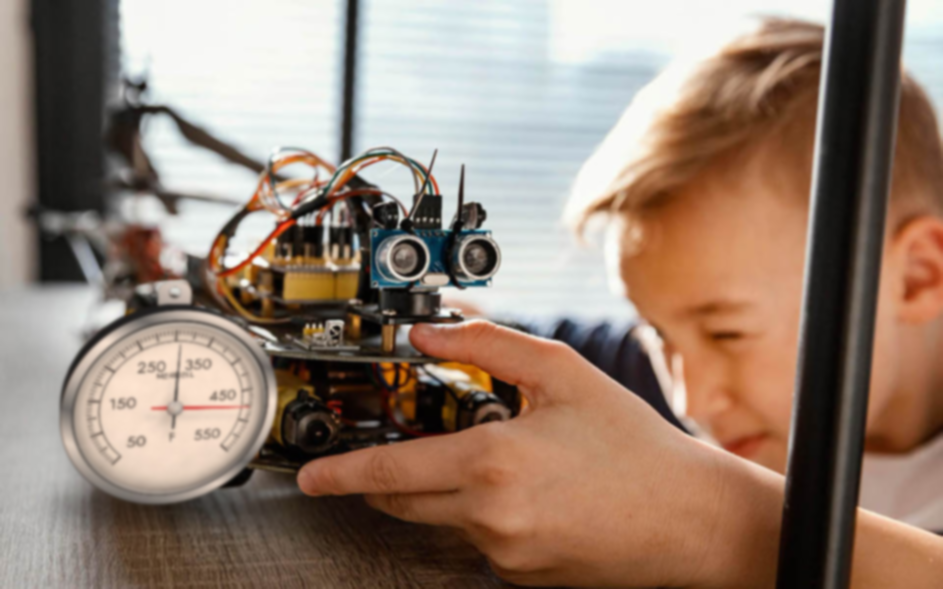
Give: 475 °F
